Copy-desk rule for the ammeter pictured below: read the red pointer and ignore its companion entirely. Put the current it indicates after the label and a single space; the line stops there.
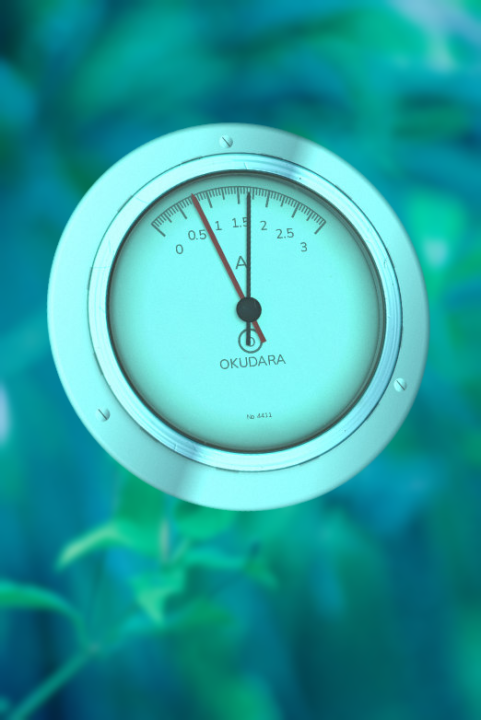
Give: 0.75 A
